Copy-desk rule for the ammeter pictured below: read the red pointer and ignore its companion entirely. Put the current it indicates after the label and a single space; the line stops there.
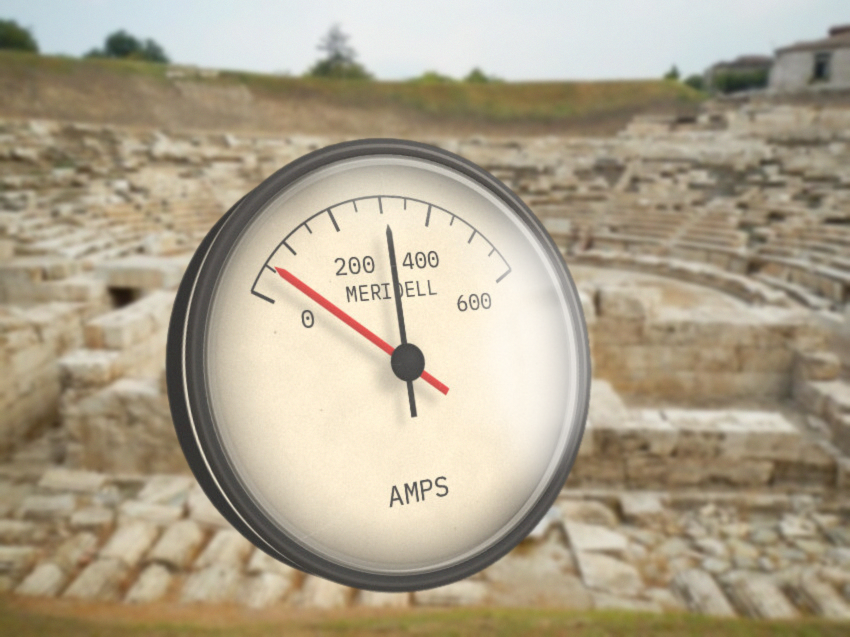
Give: 50 A
